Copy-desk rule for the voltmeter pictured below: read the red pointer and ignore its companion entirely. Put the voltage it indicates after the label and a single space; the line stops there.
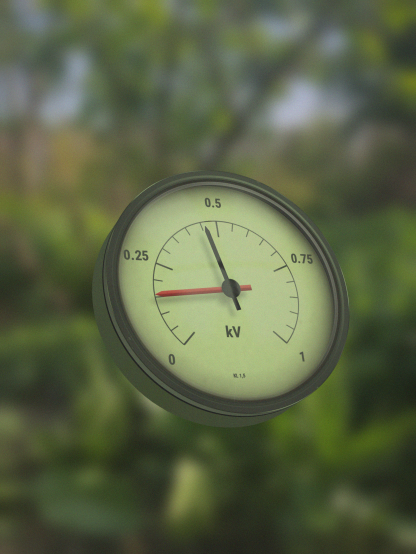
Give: 0.15 kV
